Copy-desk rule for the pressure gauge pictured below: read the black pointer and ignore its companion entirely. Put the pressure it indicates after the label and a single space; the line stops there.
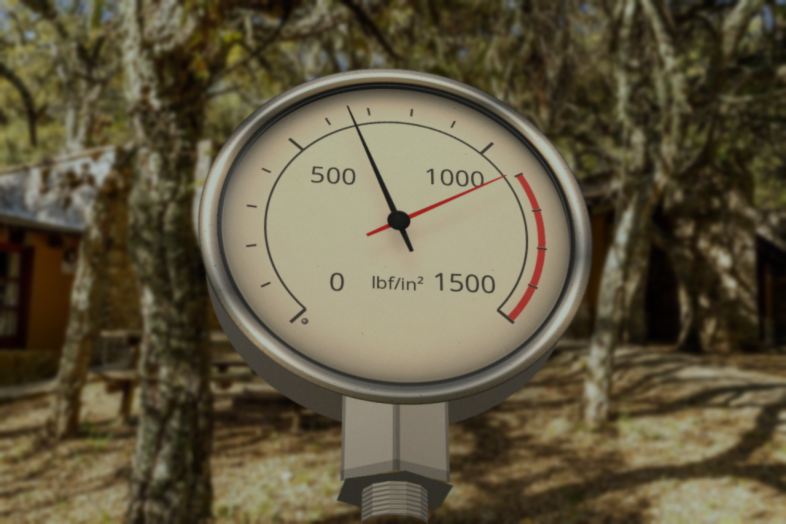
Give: 650 psi
